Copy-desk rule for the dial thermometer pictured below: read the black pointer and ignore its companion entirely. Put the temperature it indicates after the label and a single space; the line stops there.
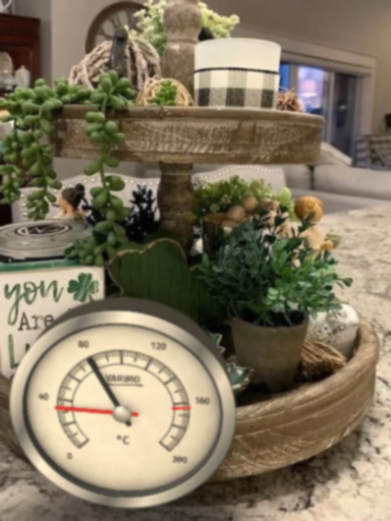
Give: 80 °C
